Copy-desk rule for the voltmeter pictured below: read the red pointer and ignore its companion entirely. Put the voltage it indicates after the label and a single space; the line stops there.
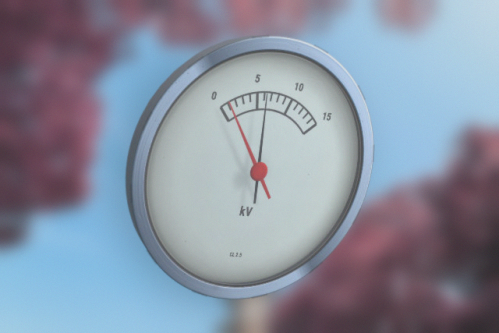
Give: 1 kV
